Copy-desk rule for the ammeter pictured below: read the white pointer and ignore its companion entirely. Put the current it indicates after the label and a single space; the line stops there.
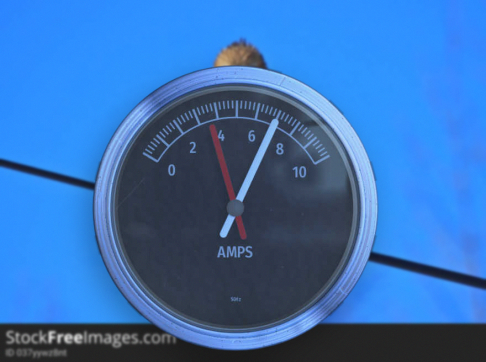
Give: 7 A
